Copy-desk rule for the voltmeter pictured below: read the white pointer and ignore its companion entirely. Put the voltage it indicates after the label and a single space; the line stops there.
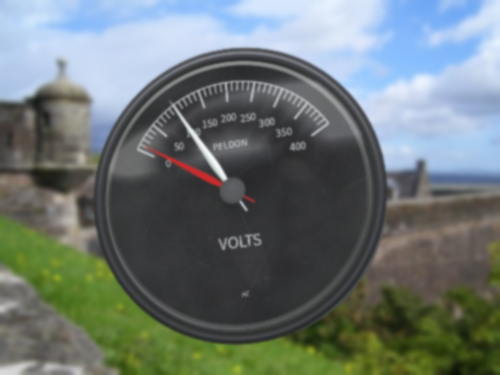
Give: 100 V
